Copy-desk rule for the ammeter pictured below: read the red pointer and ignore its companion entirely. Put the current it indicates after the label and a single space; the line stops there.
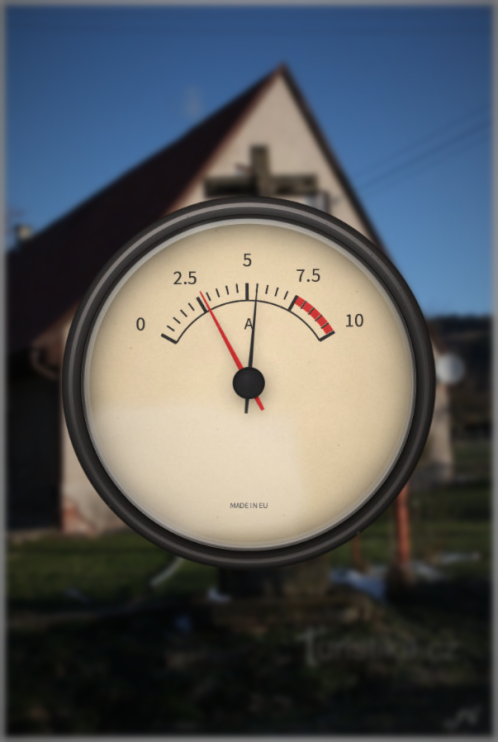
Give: 2.75 A
